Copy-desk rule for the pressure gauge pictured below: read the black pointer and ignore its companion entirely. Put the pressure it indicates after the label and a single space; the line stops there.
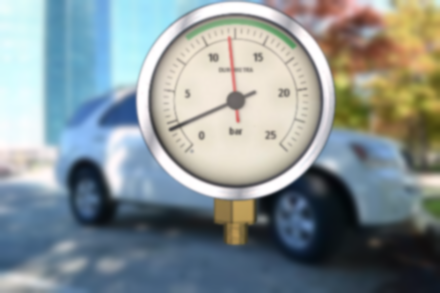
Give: 2 bar
